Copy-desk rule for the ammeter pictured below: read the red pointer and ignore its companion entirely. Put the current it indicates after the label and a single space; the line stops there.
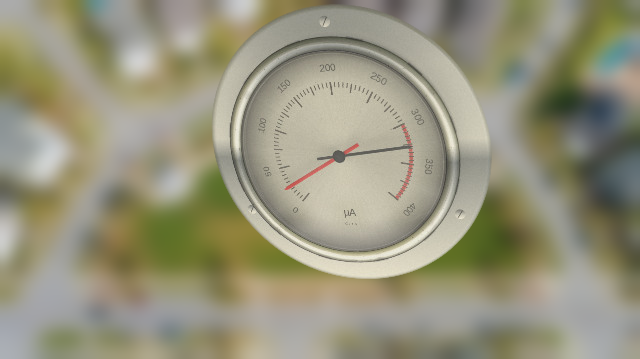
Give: 25 µA
